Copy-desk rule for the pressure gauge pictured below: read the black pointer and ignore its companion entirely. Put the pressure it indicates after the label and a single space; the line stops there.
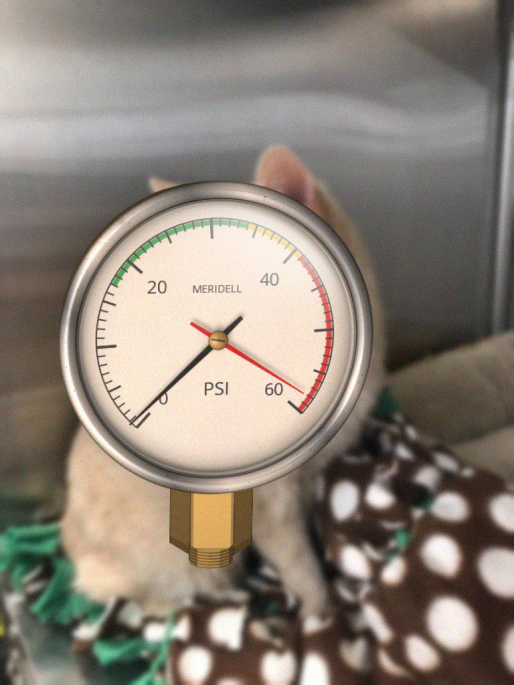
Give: 1 psi
